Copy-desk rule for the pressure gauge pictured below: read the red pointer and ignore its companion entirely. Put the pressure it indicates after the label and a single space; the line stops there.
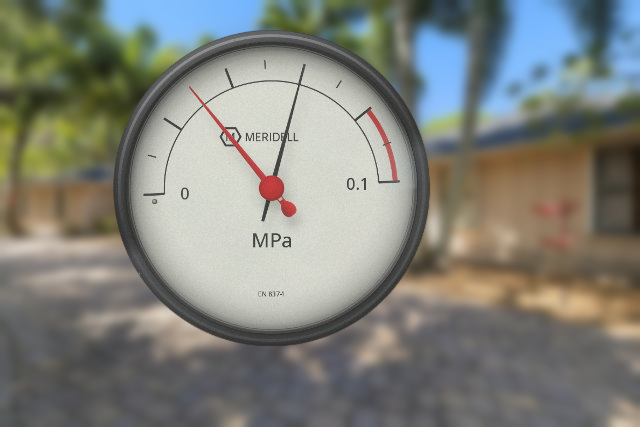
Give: 0.03 MPa
